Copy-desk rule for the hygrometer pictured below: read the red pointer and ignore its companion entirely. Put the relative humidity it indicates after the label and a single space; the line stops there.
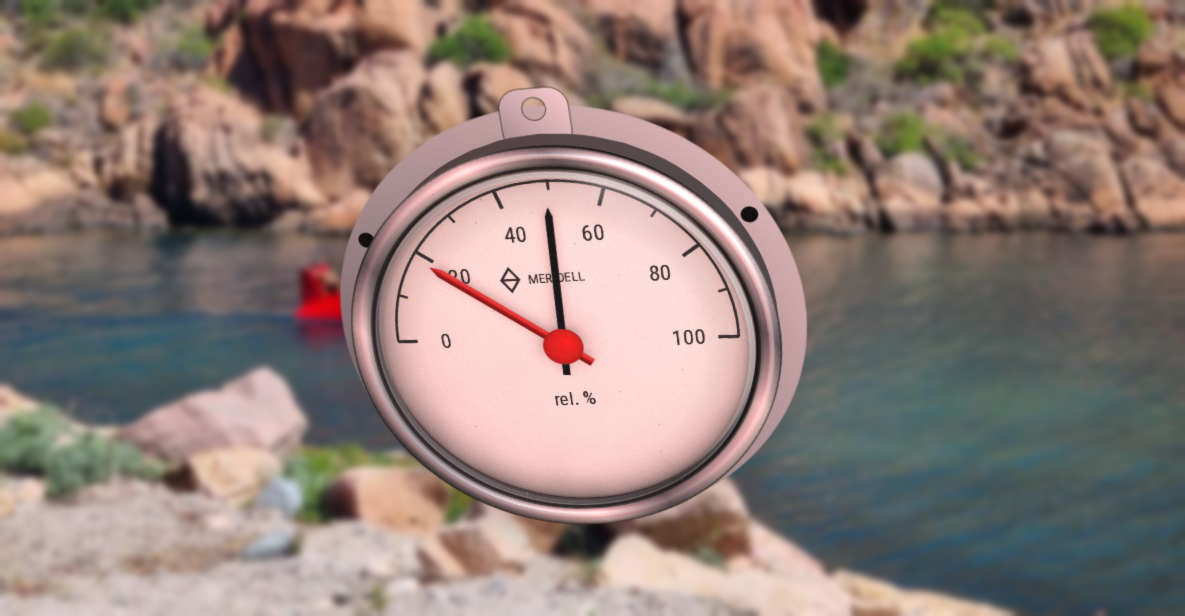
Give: 20 %
